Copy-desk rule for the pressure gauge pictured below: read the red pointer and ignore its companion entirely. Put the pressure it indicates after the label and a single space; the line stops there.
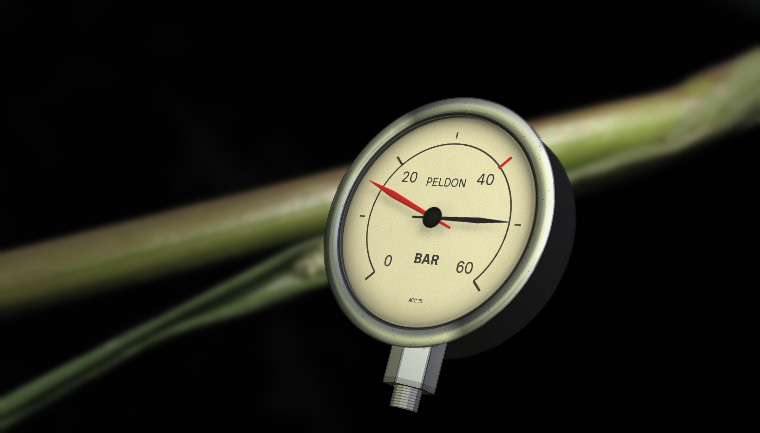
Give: 15 bar
